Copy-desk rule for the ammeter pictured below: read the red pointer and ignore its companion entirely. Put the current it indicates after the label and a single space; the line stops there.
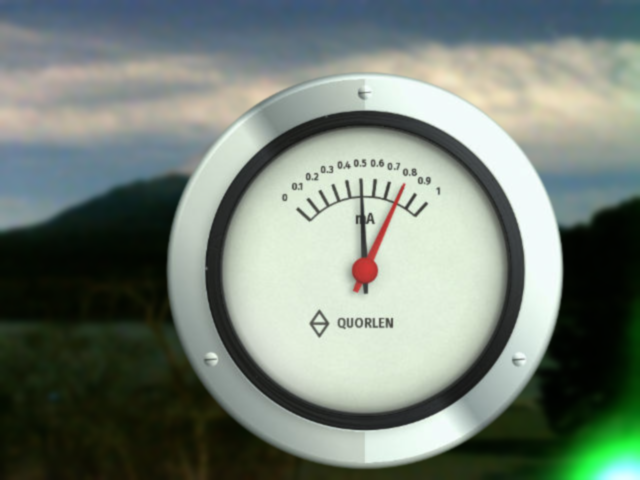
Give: 0.8 mA
